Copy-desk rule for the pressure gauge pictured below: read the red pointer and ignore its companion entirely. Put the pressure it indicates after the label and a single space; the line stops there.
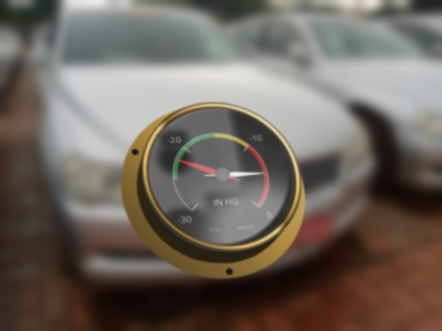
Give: -22.5 inHg
